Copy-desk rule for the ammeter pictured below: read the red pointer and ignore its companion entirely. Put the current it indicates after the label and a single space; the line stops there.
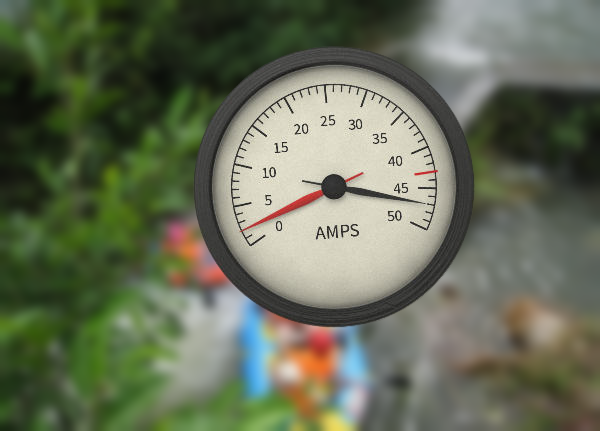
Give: 2 A
